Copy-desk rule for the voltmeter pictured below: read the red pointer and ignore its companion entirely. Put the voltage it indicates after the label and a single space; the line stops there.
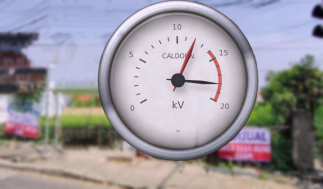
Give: 12 kV
